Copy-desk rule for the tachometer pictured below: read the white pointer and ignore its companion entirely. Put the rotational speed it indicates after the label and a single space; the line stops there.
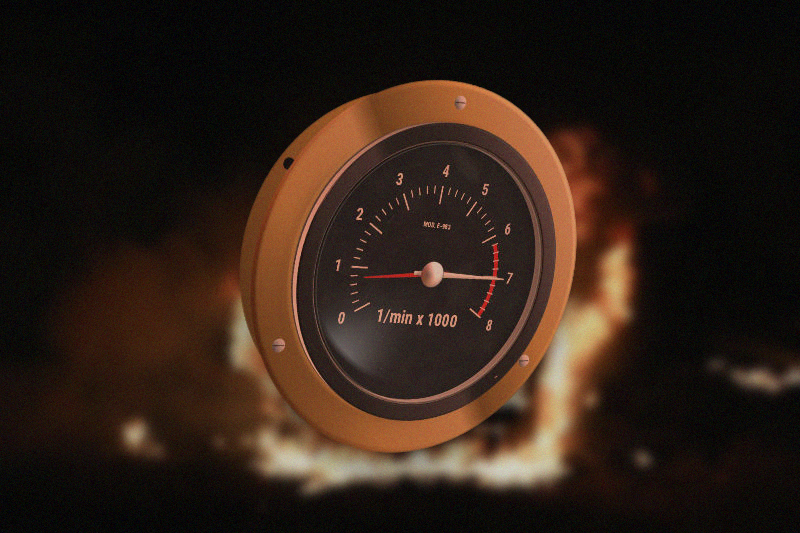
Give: 7000 rpm
